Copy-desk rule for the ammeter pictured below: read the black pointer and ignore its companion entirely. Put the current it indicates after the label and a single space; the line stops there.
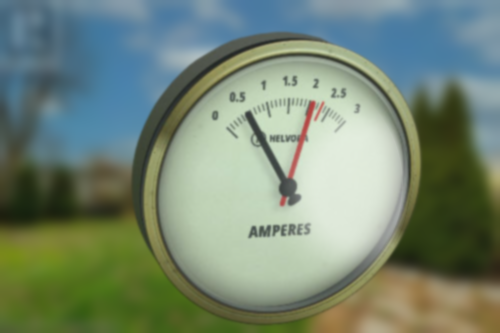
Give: 0.5 A
